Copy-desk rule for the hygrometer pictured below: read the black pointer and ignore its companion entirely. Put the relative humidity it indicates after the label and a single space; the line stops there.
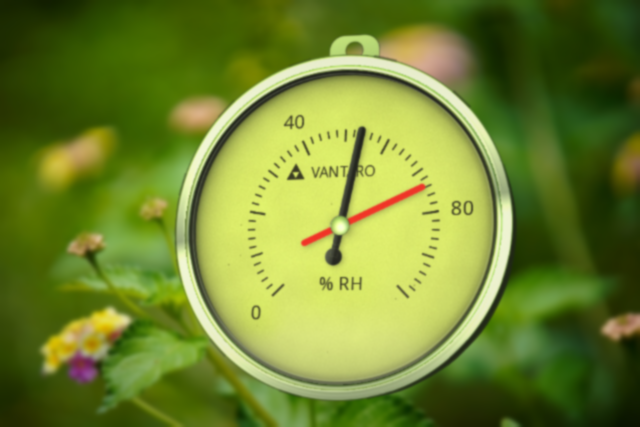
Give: 54 %
